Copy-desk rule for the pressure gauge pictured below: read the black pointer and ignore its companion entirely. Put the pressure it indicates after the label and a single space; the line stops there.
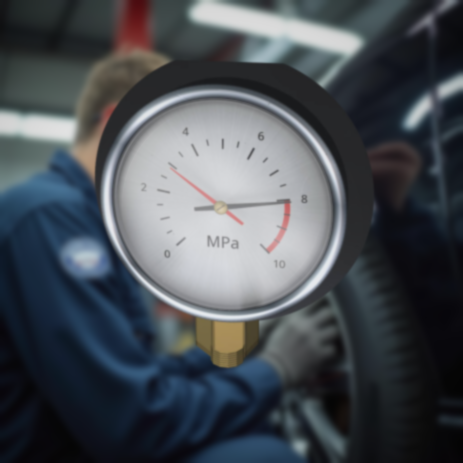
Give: 8 MPa
